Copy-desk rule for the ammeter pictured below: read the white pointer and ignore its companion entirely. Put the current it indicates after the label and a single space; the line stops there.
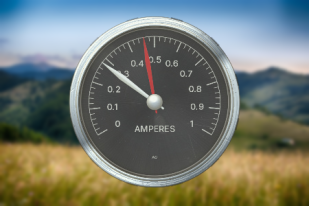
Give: 0.28 A
